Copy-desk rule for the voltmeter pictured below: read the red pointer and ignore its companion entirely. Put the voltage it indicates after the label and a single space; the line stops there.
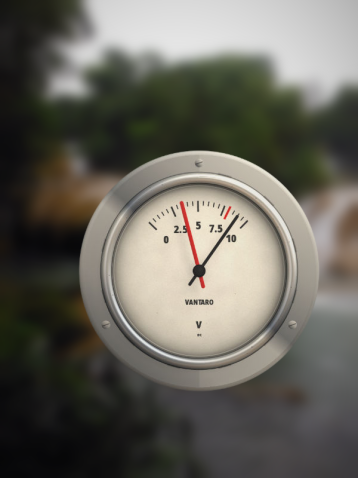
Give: 3.5 V
